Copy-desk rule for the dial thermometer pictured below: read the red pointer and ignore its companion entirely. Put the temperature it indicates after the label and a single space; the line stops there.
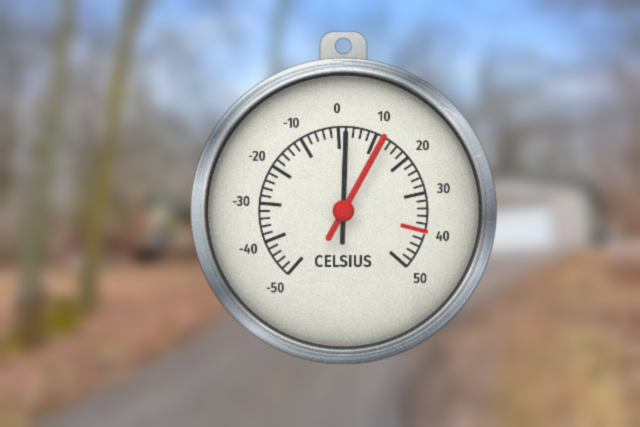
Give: 12 °C
